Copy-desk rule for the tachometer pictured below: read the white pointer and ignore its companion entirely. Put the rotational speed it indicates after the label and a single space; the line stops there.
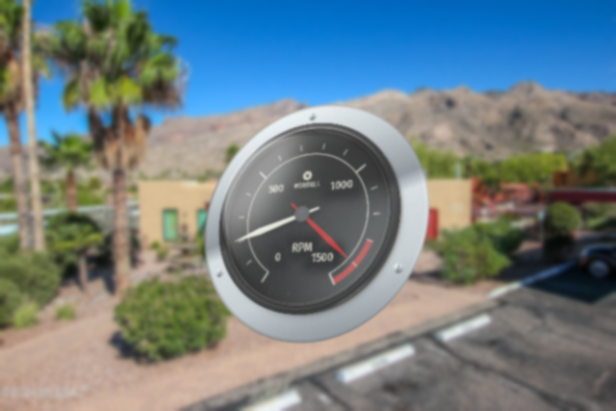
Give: 200 rpm
